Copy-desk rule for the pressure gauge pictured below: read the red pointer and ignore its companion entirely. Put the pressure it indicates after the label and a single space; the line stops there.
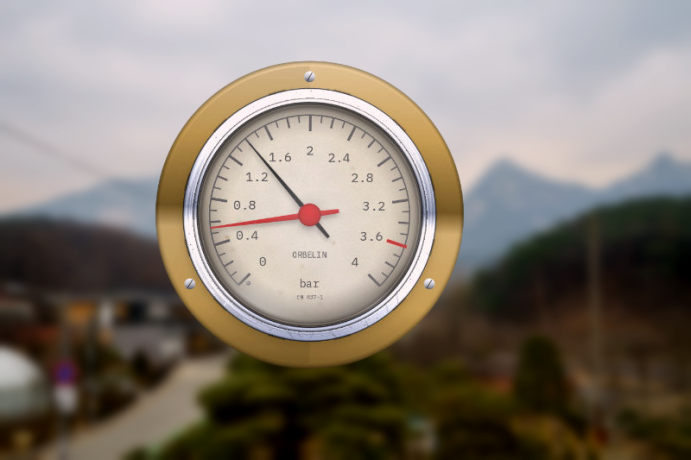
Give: 0.55 bar
